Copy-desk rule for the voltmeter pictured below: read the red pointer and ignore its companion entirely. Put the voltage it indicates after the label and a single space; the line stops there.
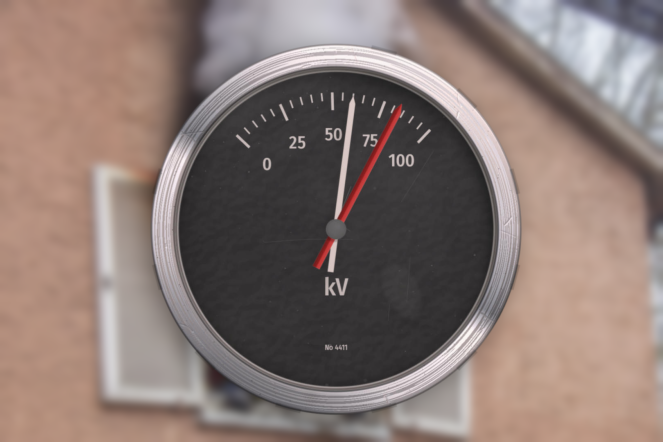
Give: 82.5 kV
